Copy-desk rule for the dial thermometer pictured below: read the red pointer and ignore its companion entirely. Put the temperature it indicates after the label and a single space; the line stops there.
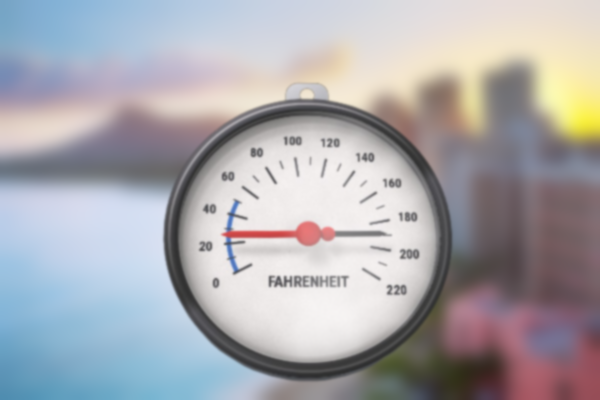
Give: 25 °F
